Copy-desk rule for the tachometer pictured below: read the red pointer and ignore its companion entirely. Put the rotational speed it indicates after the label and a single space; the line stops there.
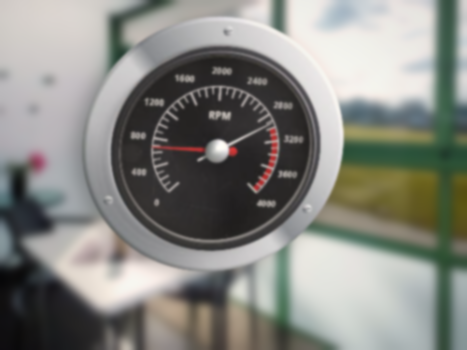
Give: 700 rpm
